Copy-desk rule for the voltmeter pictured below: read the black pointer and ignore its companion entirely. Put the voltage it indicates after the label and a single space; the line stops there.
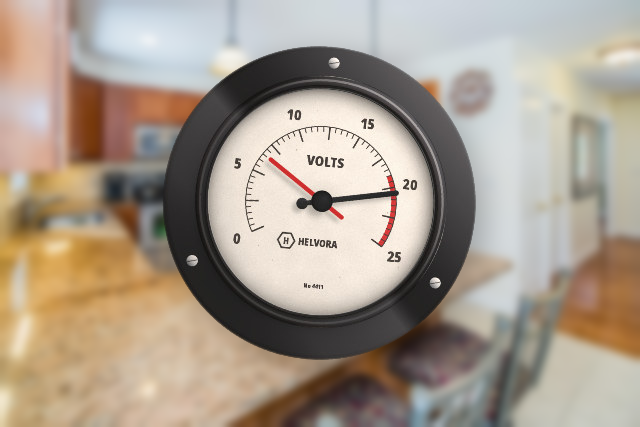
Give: 20.5 V
